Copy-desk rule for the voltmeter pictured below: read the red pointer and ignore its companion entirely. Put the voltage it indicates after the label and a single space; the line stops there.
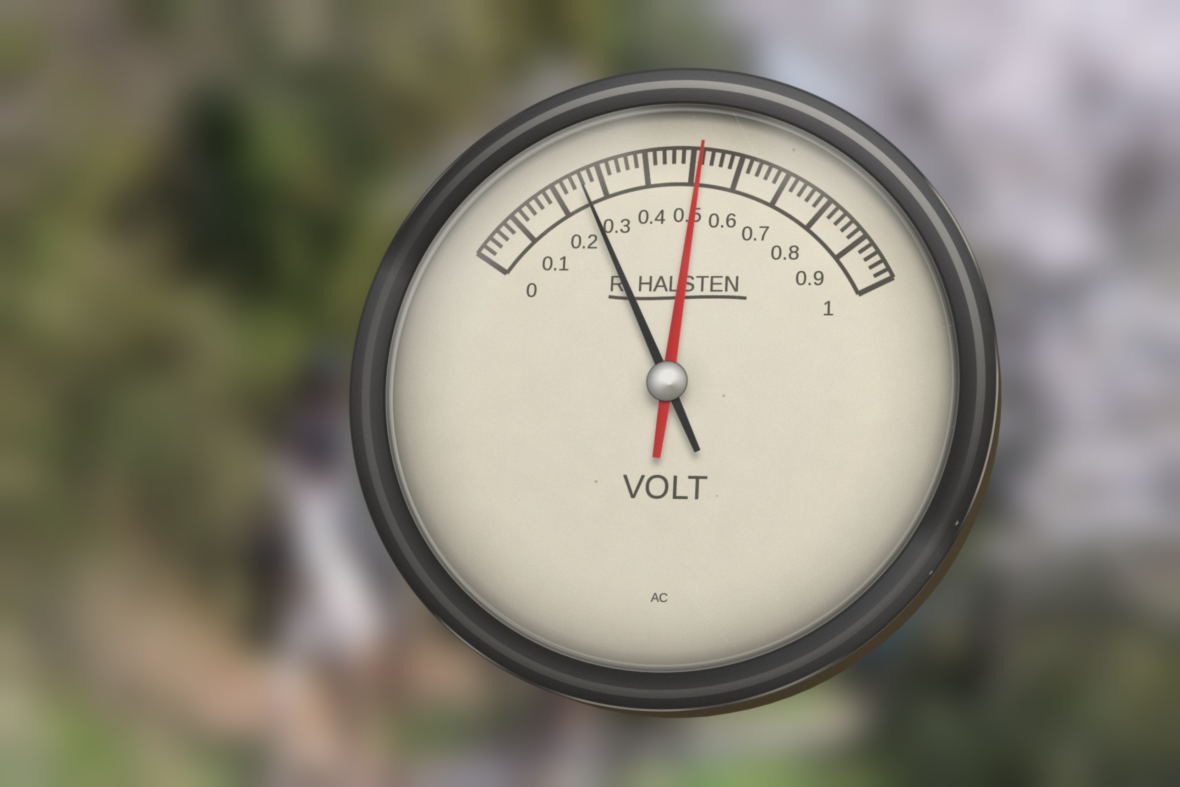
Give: 0.52 V
